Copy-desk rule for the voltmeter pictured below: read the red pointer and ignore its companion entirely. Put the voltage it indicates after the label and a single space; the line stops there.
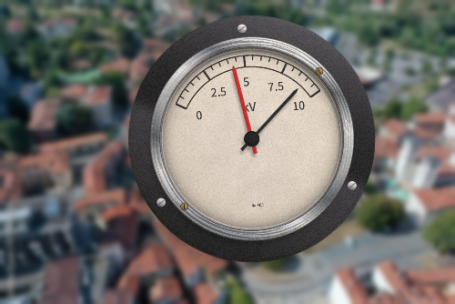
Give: 4.25 kV
